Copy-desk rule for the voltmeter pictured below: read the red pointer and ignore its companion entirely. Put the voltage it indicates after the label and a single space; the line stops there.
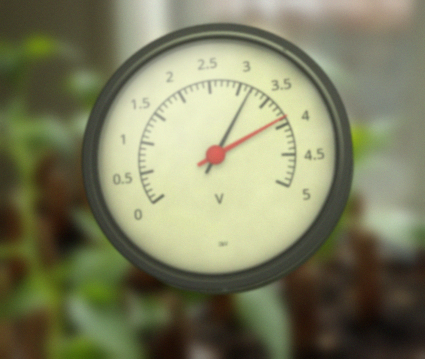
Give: 3.9 V
